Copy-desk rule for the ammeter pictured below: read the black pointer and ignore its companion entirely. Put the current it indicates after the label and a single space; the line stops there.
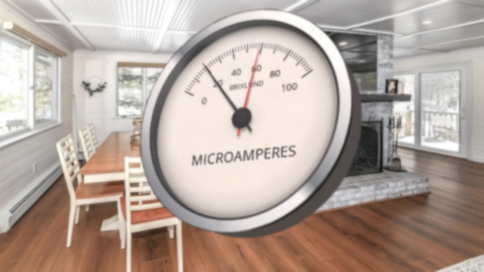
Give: 20 µA
